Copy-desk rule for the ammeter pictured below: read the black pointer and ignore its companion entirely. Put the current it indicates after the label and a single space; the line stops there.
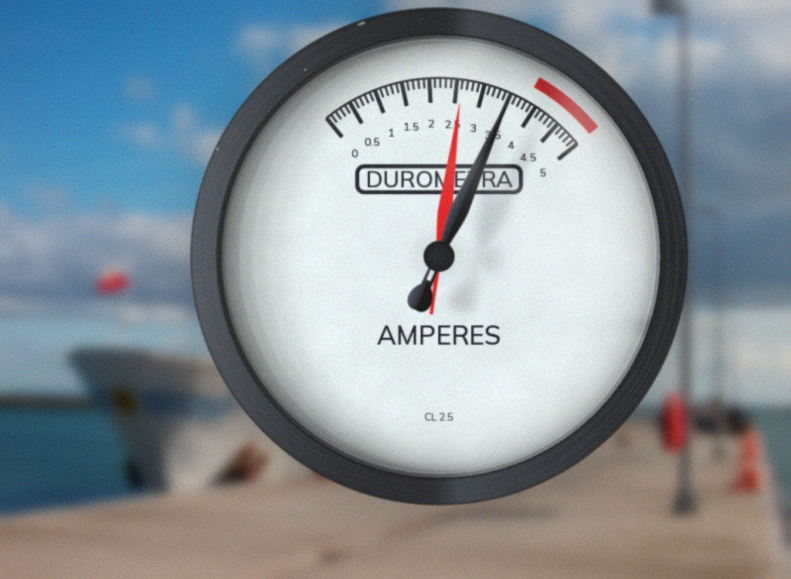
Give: 3.5 A
